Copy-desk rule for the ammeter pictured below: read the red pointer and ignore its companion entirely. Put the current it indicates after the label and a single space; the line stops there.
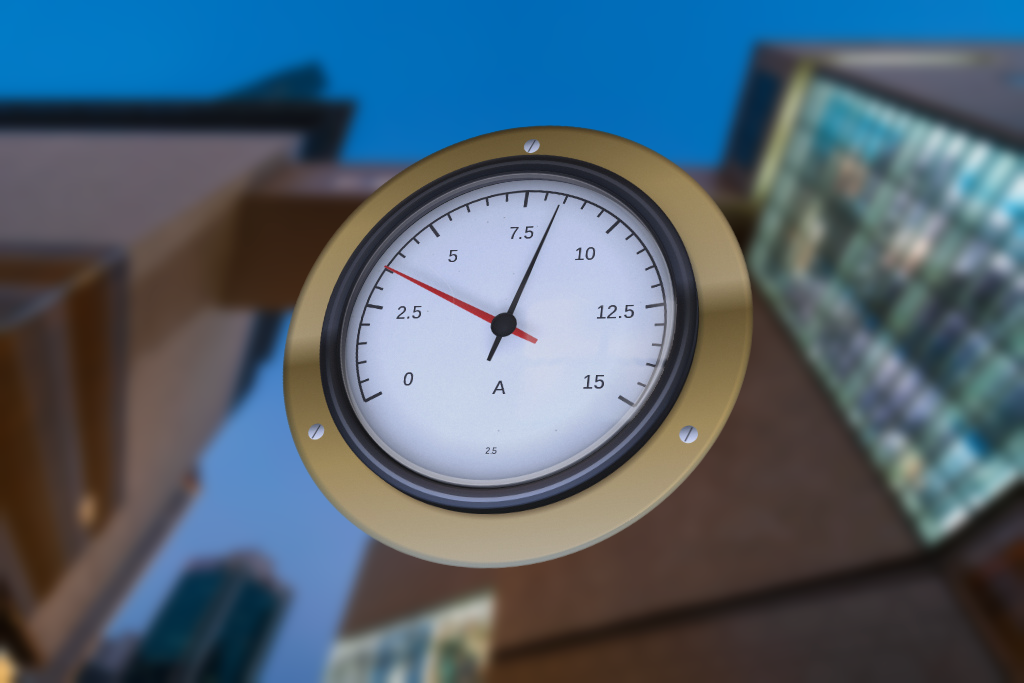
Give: 3.5 A
